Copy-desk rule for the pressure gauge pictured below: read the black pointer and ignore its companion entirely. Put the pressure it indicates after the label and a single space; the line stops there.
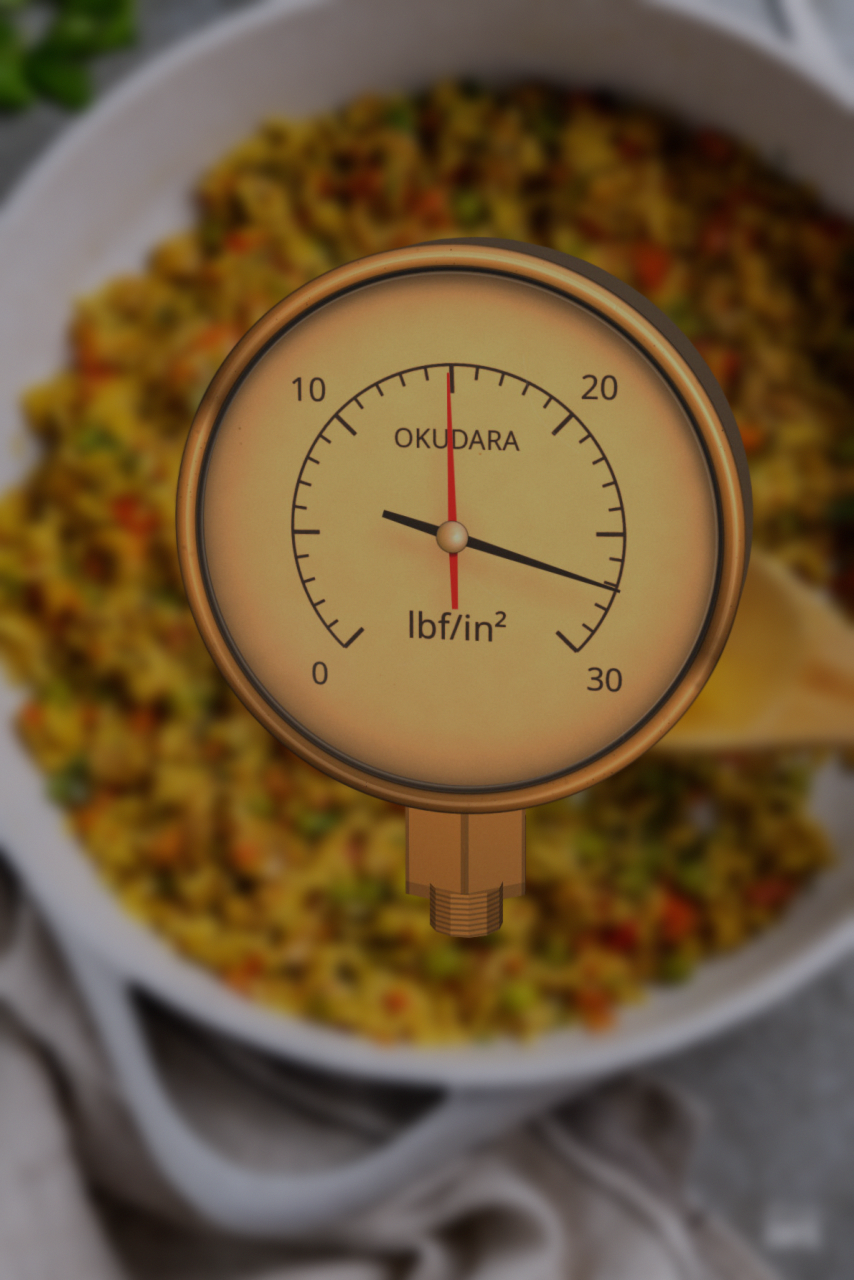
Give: 27 psi
